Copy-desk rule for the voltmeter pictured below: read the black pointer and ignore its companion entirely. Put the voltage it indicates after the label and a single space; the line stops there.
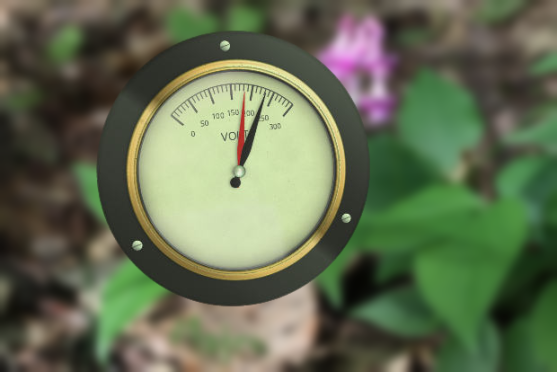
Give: 230 V
